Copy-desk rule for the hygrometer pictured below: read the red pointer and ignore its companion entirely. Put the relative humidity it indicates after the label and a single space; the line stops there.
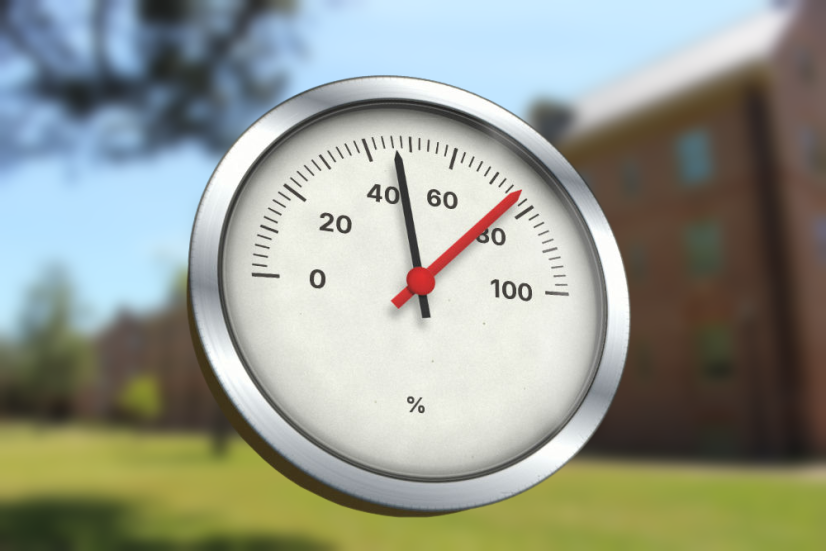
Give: 76 %
